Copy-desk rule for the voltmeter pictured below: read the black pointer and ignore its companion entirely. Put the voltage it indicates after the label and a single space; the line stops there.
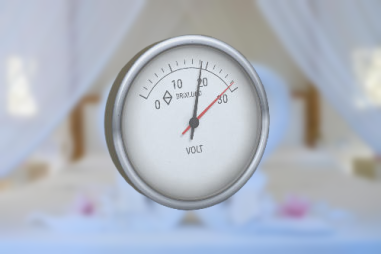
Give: 18 V
